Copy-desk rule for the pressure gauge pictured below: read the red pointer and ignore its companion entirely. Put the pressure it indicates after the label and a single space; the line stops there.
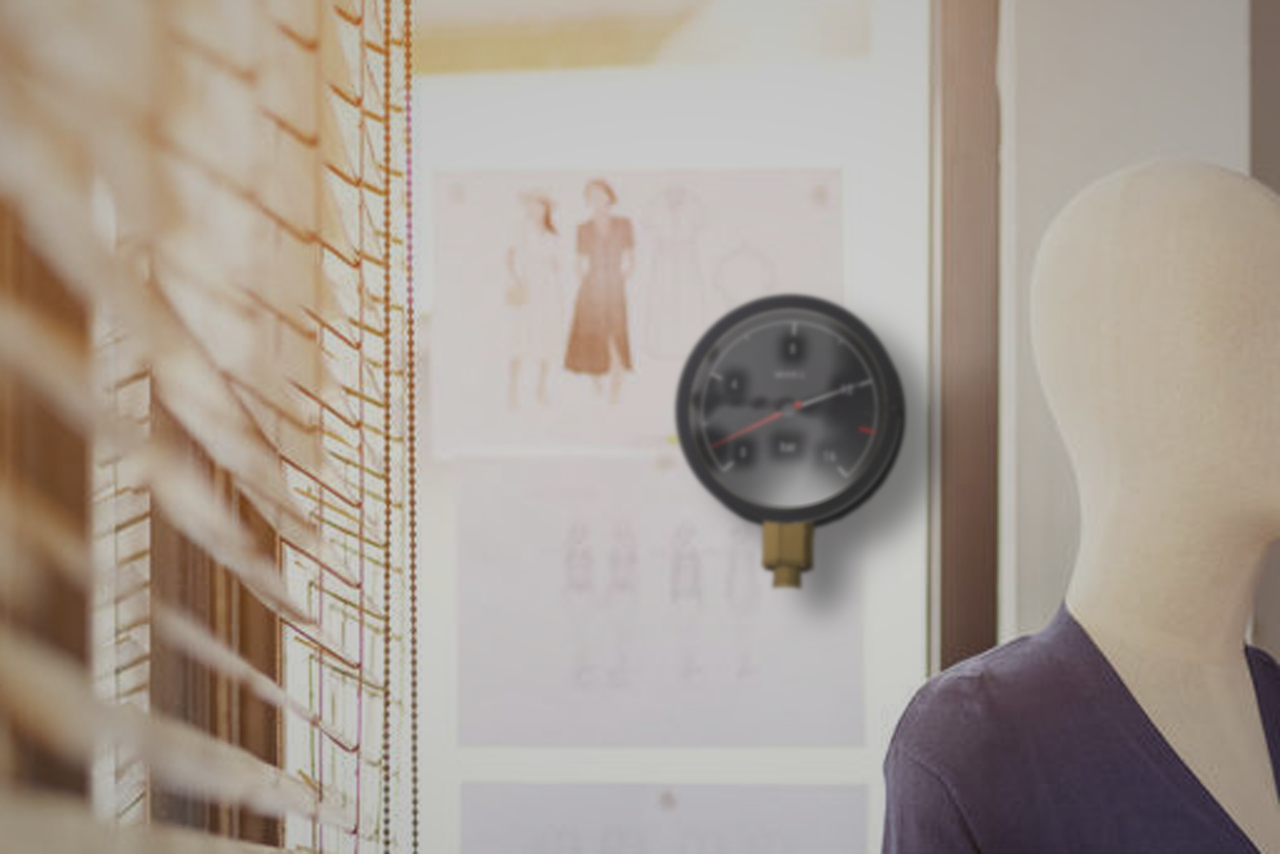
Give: 1 bar
